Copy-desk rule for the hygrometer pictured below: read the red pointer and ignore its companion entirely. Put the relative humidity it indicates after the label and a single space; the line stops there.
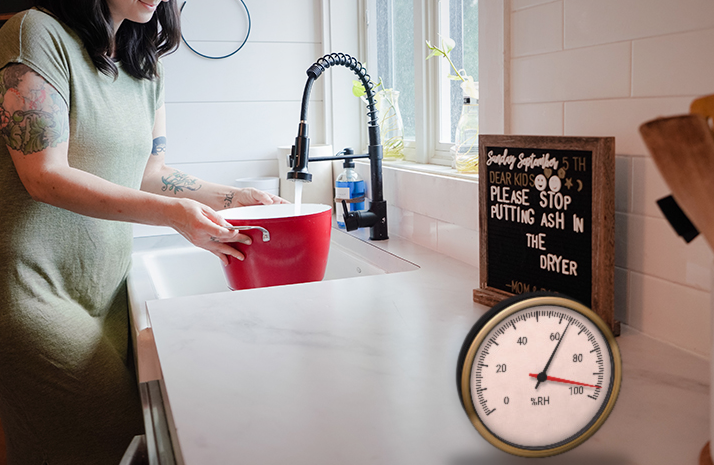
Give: 95 %
